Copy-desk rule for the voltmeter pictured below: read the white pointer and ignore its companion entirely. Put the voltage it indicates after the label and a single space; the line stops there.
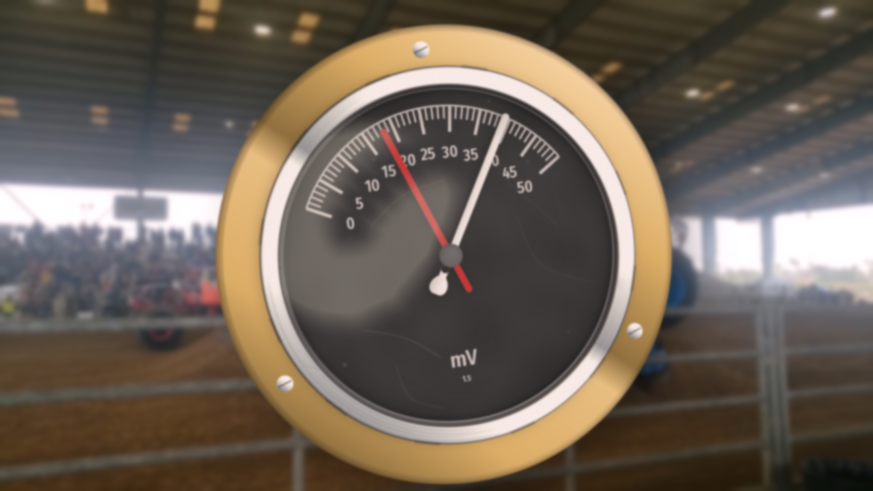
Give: 39 mV
